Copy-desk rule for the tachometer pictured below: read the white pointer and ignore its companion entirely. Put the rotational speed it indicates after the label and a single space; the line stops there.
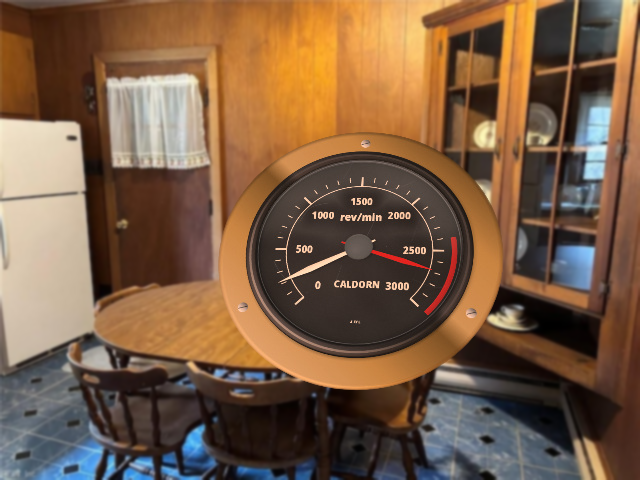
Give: 200 rpm
